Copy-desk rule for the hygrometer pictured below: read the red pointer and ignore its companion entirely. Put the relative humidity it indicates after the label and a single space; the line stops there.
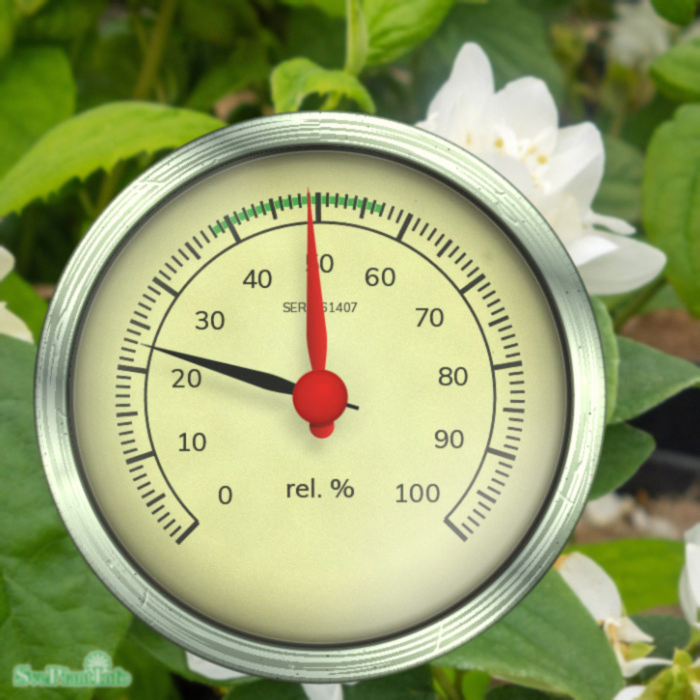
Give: 49 %
